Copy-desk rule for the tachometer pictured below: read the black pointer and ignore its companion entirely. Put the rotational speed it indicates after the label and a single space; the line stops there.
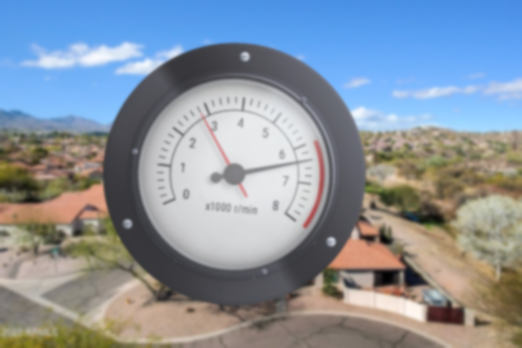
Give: 6400 rpm
